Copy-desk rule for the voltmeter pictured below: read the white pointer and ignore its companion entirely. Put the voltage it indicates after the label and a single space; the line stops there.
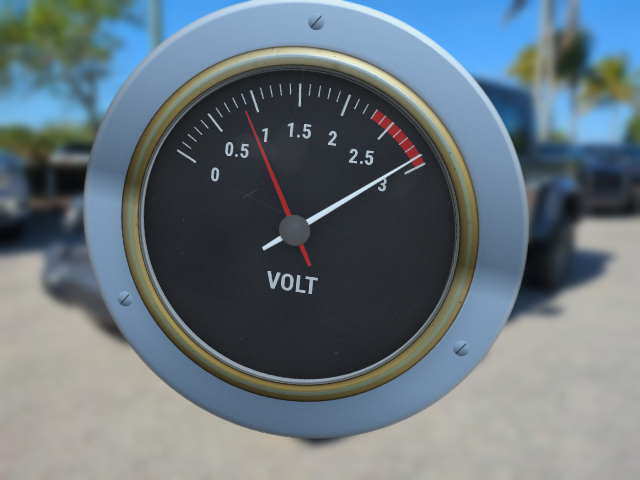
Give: 2.9 V
